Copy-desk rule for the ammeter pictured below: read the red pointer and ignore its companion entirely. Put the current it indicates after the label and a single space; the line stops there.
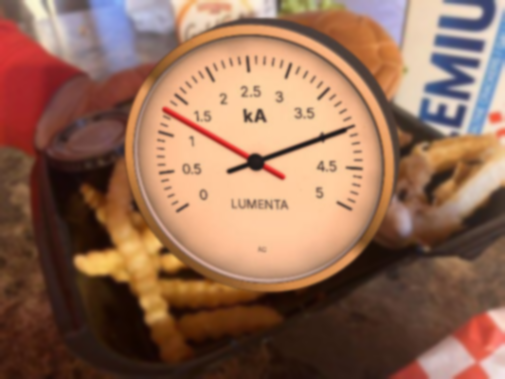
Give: 1.3 kA
